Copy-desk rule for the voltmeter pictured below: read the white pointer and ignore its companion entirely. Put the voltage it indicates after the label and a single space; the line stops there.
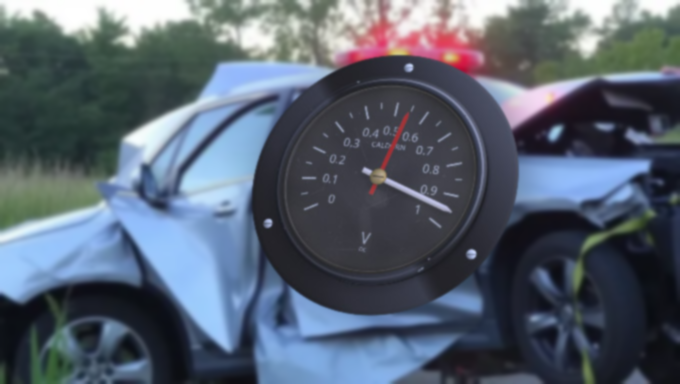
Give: 0.95 V
